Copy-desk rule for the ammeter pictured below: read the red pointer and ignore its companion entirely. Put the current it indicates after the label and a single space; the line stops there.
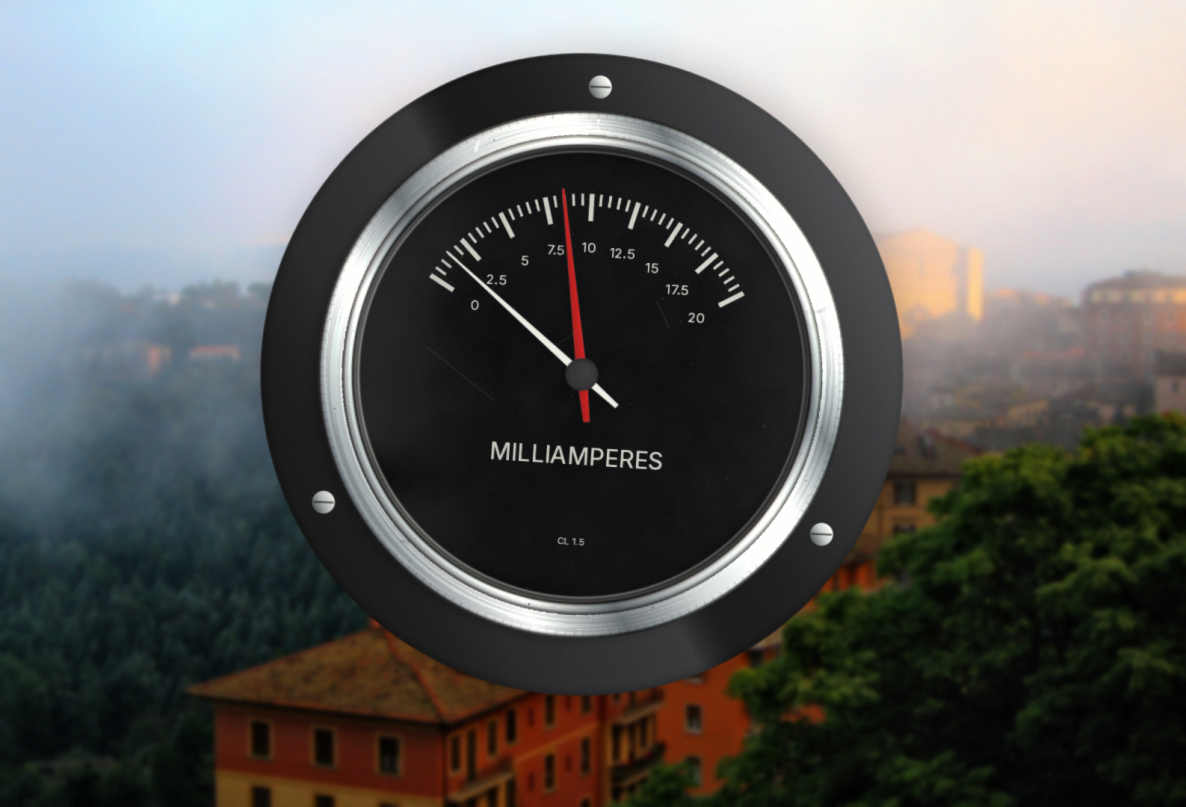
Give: 8.5 mA
